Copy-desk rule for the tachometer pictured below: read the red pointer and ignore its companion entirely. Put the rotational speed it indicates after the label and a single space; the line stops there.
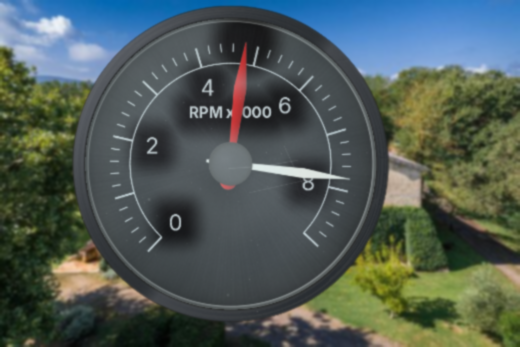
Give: 4800 rpm
